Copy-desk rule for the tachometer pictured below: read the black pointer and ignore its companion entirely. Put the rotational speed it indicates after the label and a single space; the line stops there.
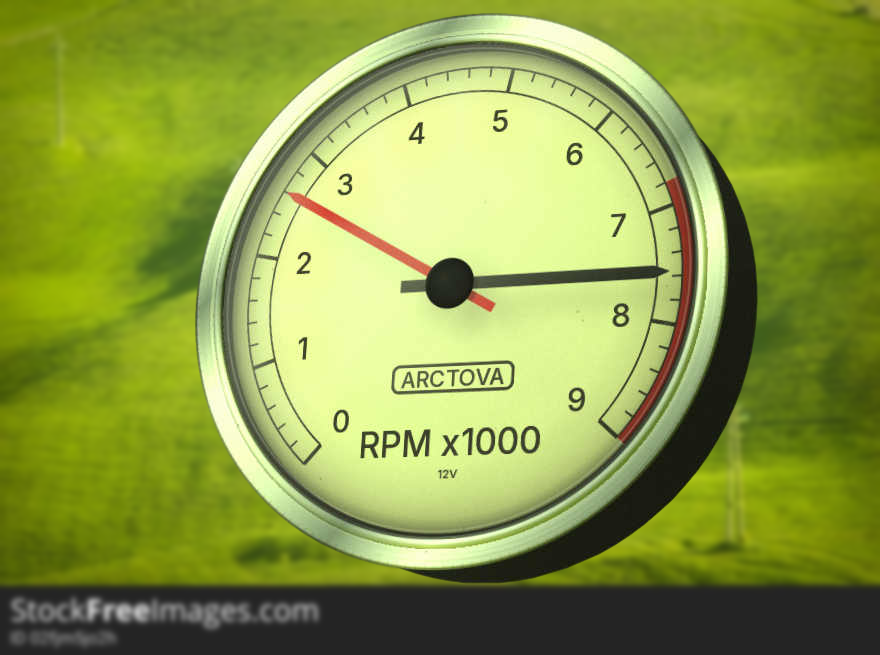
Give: 7600 rpm
